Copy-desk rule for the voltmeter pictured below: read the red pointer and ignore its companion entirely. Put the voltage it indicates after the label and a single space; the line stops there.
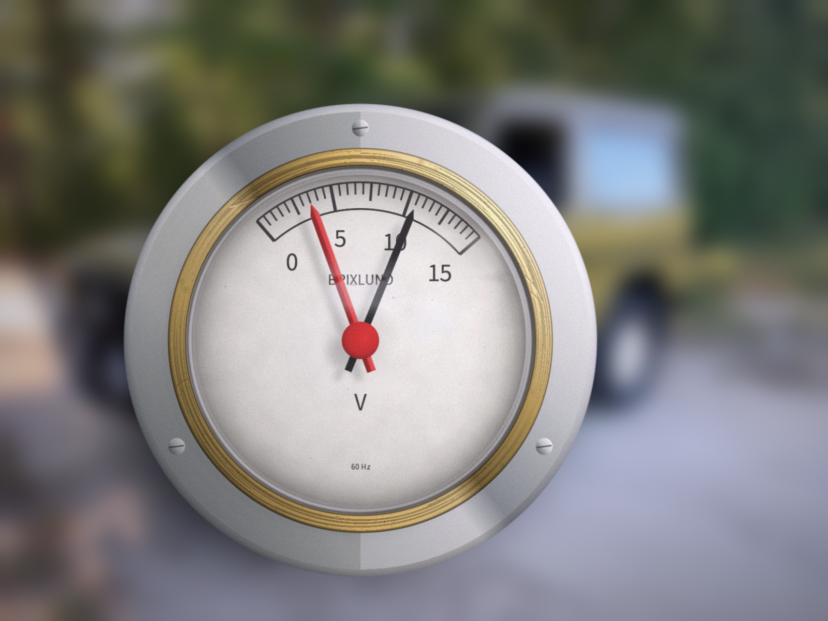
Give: 3.5 V
